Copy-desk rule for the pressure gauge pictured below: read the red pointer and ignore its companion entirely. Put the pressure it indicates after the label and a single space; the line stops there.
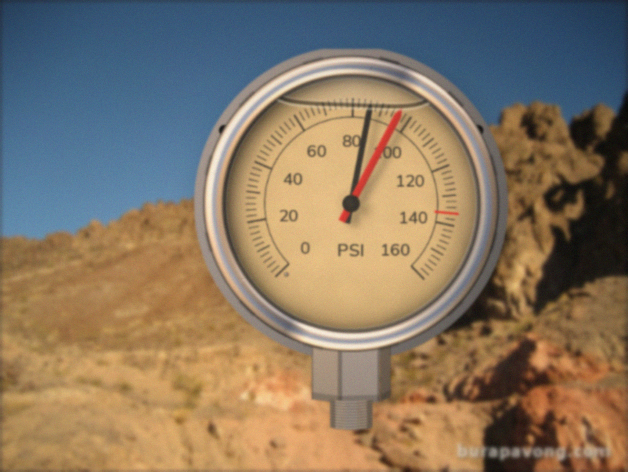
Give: 96 psi
